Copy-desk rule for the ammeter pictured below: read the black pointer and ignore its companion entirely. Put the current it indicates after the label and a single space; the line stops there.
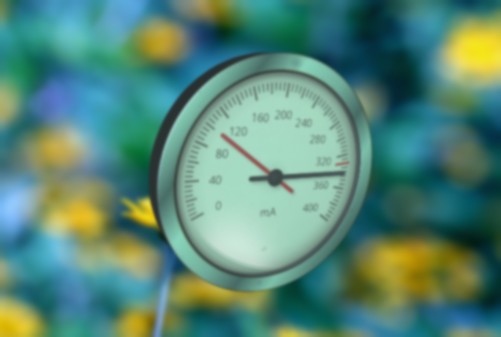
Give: 340 mA
